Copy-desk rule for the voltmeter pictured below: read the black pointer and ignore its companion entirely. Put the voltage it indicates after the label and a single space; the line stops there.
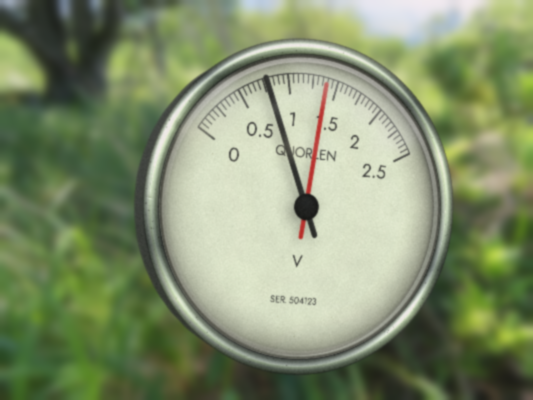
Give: 0.75 V
